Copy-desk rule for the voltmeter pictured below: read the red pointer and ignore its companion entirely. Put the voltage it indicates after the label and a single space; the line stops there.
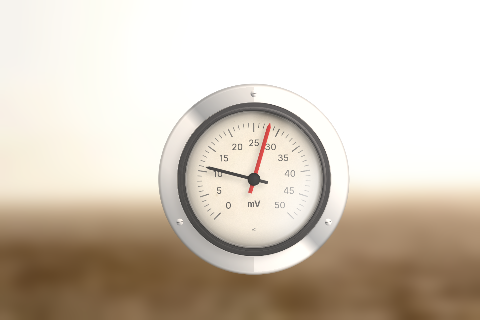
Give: 28 mV
